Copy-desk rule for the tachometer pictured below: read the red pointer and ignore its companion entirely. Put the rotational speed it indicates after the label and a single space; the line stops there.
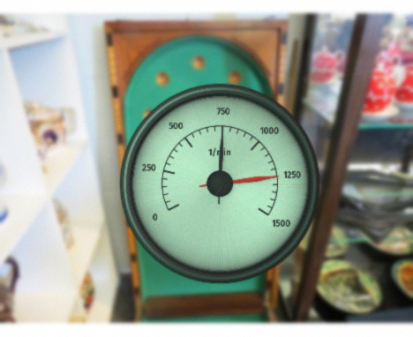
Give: 1250 rpm
